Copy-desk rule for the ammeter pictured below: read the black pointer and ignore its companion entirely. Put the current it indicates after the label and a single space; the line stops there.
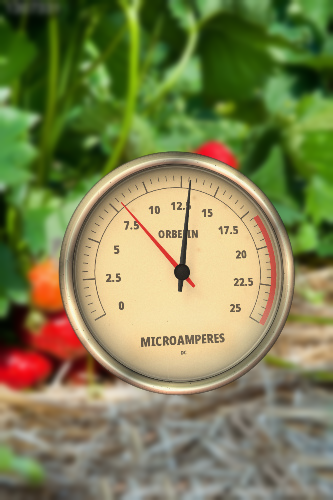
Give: 13 µA
